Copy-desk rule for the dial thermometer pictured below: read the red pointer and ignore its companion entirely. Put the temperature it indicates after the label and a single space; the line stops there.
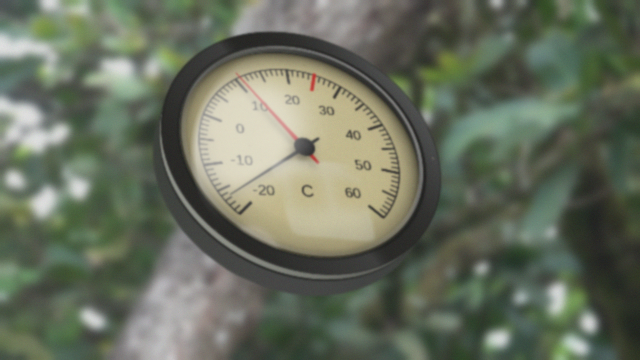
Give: 10 °C
